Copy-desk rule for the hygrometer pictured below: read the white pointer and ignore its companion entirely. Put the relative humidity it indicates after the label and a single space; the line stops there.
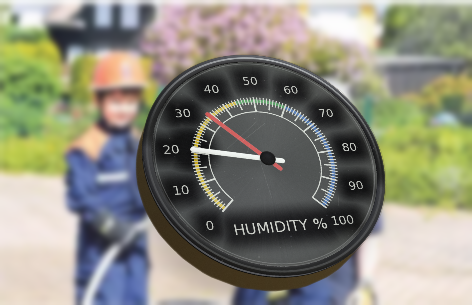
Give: 20 %
